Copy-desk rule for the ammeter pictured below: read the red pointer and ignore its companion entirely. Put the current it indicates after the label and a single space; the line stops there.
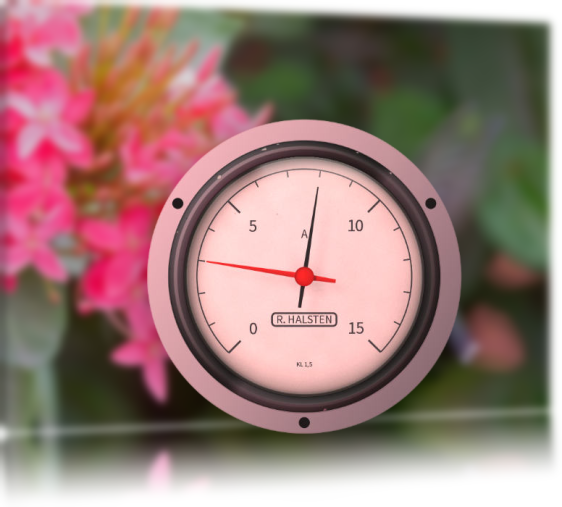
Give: 3 A
